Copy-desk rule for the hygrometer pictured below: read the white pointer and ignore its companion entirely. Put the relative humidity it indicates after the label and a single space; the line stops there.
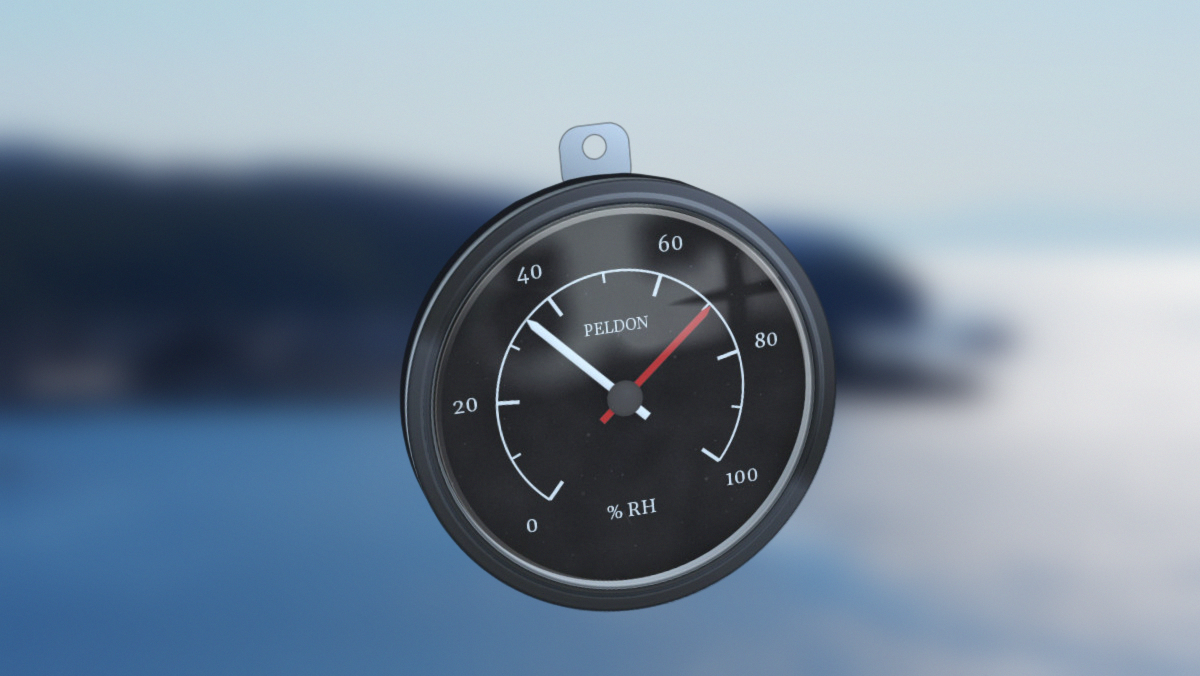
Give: 35 %
